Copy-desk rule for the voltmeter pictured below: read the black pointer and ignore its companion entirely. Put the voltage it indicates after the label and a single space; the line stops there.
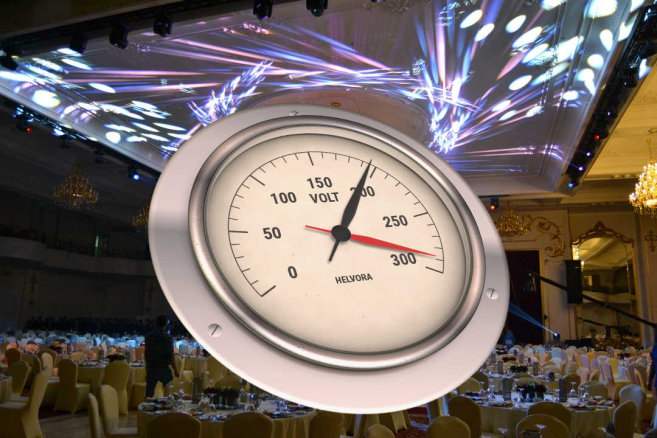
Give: 195 V
